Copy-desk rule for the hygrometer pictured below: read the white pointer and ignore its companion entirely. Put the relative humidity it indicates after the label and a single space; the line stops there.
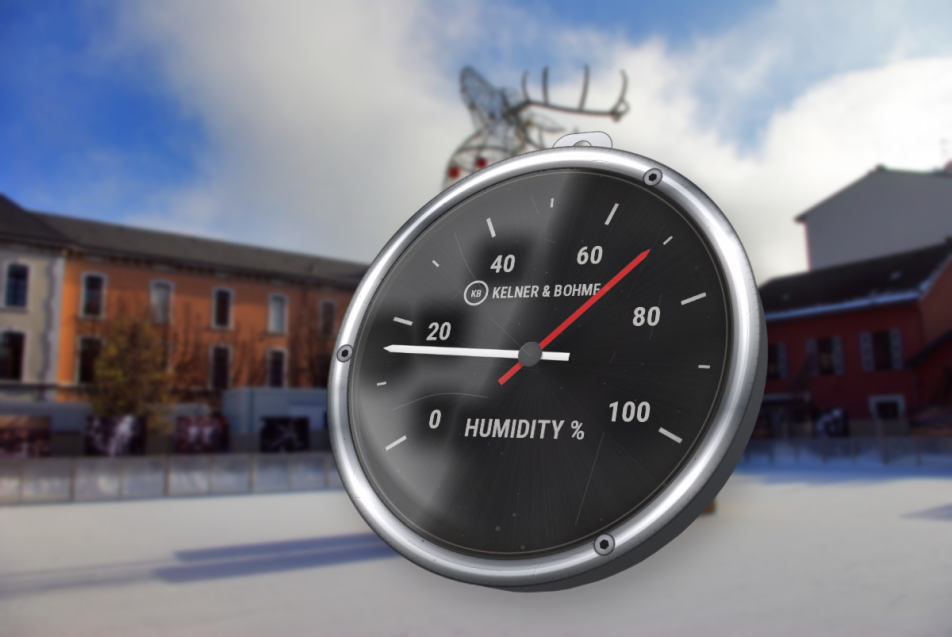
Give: 15 %
